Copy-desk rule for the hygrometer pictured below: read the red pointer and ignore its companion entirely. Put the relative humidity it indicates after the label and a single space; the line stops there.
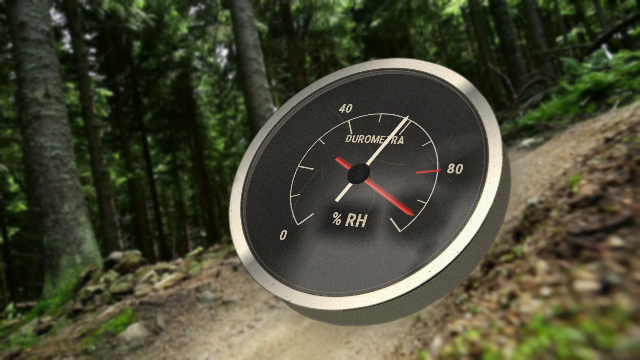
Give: 95 %
